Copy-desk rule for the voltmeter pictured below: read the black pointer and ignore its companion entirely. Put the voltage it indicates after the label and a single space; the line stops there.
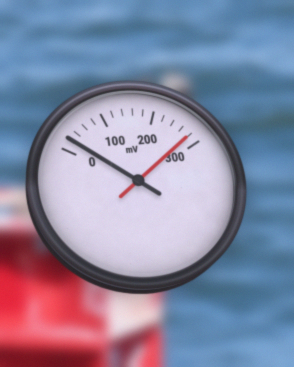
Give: 20 mV
